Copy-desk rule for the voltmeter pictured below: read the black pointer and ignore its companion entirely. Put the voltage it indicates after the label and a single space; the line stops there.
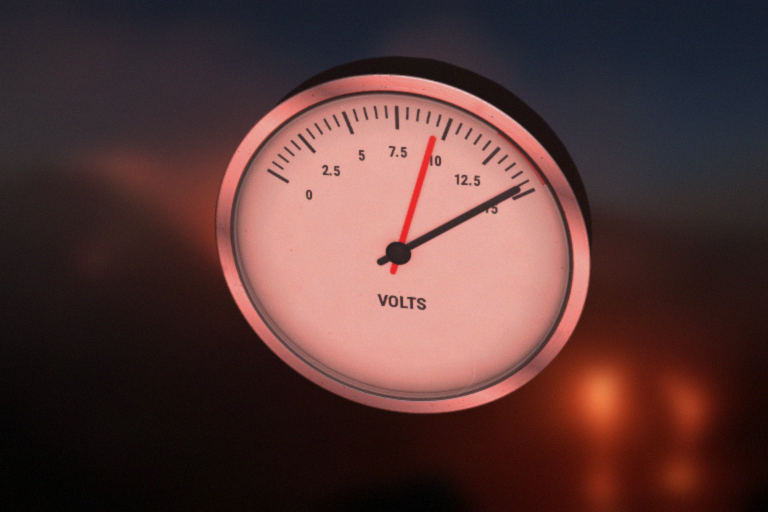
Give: 14.5 V
